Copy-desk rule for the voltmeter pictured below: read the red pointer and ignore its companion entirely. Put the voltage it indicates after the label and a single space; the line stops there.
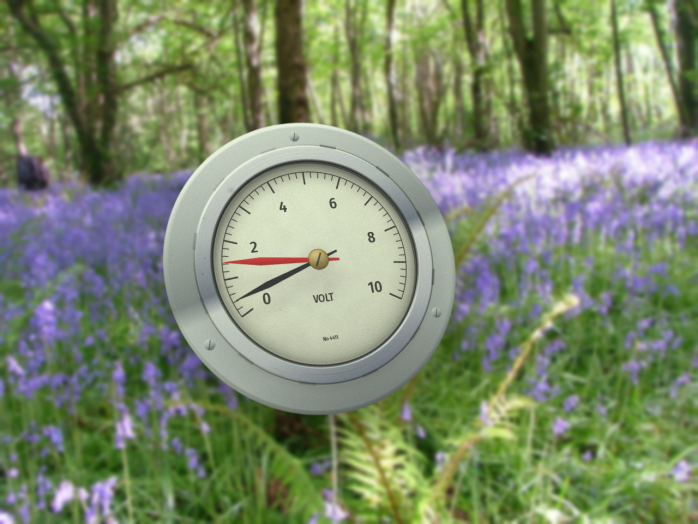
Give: 1.4 V
